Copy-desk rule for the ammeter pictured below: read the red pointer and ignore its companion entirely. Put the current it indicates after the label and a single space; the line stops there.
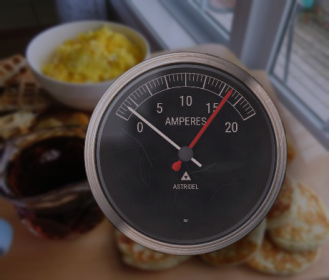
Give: 16 A
